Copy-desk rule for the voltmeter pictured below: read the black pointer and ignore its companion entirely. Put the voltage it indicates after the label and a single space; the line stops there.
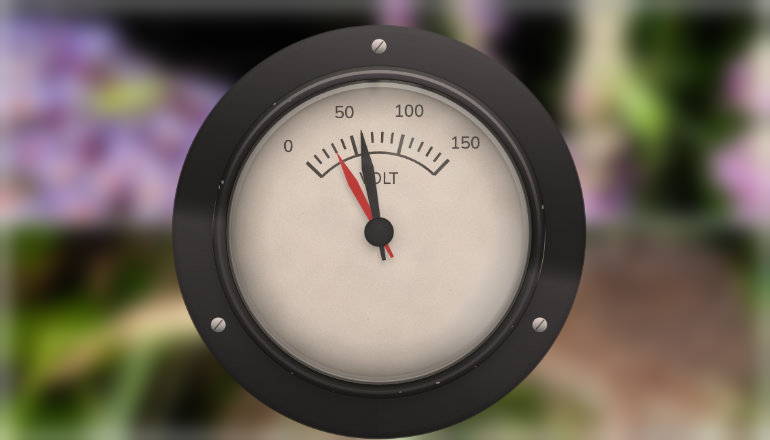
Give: 60 V
